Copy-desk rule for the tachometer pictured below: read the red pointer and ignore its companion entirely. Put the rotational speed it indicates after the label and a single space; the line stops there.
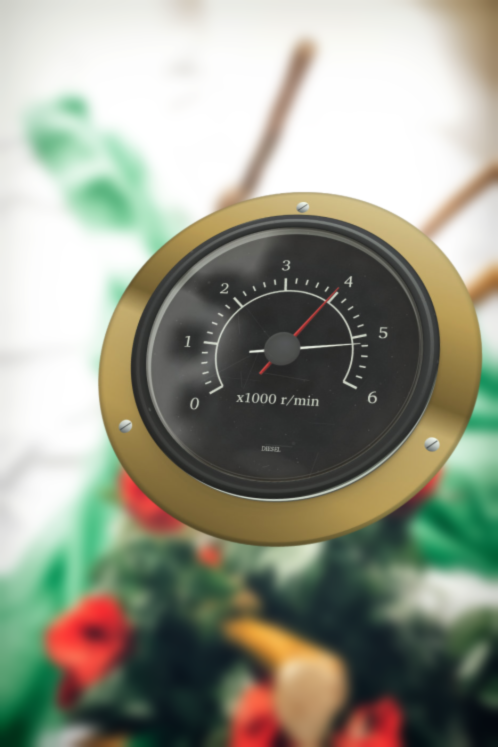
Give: 4000 rpm
